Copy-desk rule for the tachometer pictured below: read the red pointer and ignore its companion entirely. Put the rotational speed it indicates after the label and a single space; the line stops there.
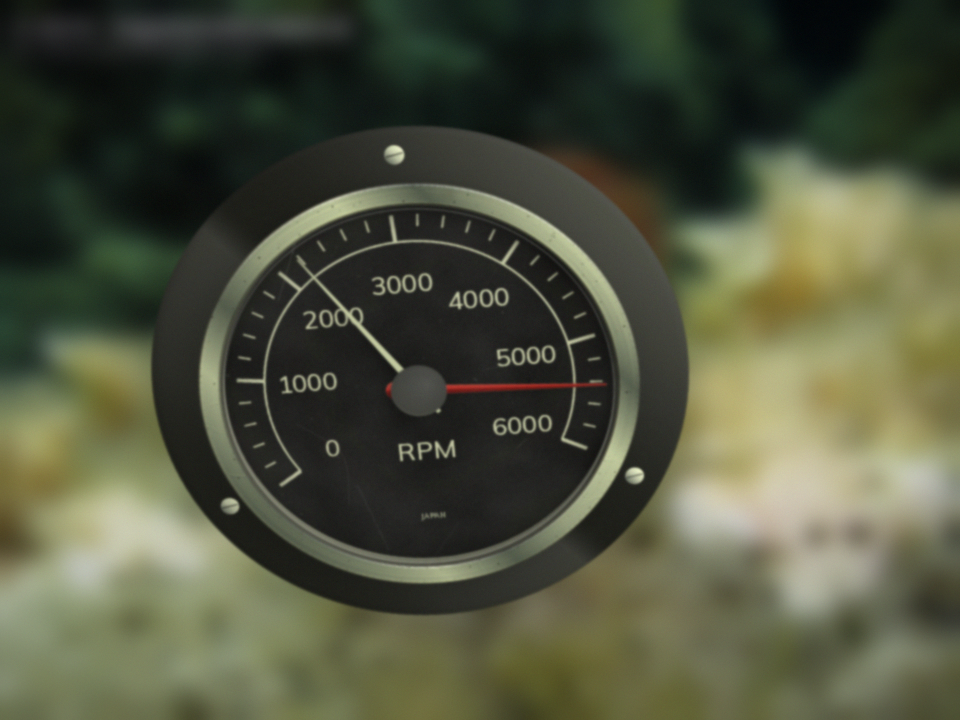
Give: 5400 rpm
